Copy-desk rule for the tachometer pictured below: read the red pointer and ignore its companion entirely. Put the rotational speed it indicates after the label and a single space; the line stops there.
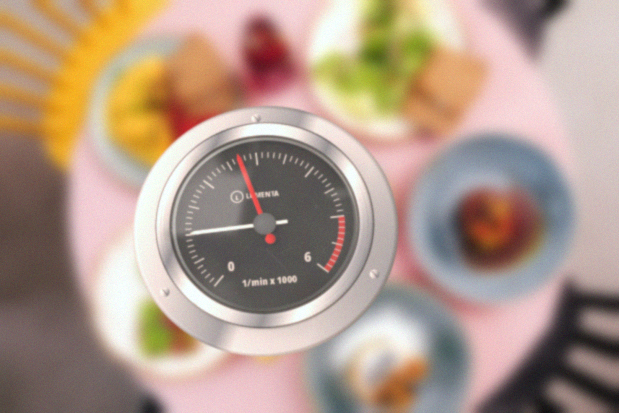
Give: 2700 rpm
